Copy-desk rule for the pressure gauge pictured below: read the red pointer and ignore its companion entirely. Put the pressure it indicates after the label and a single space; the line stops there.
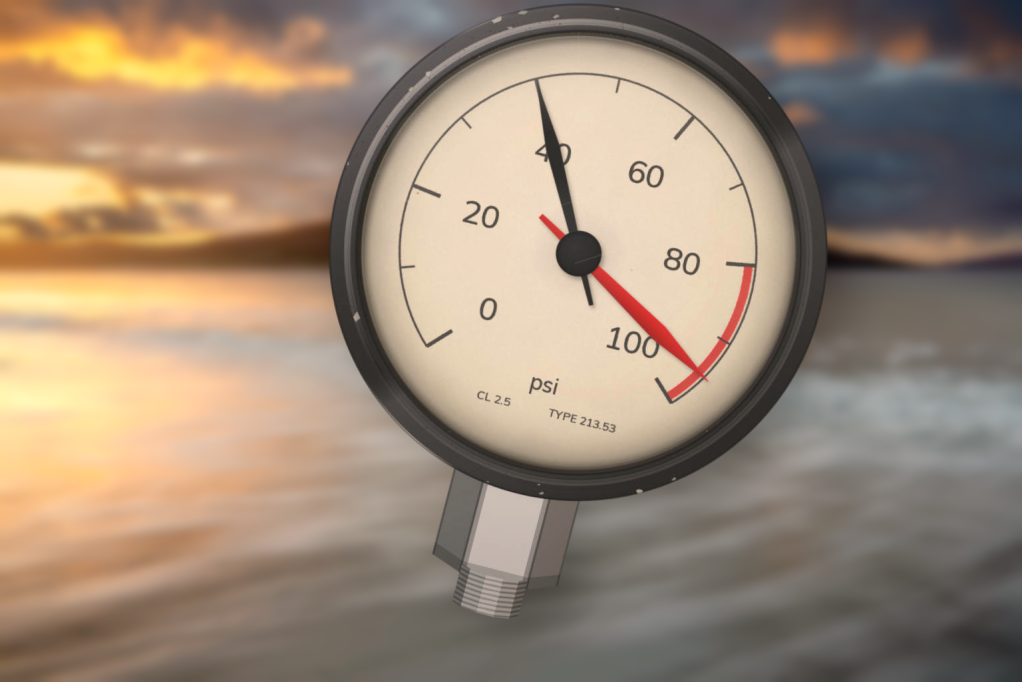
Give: 95 psi
